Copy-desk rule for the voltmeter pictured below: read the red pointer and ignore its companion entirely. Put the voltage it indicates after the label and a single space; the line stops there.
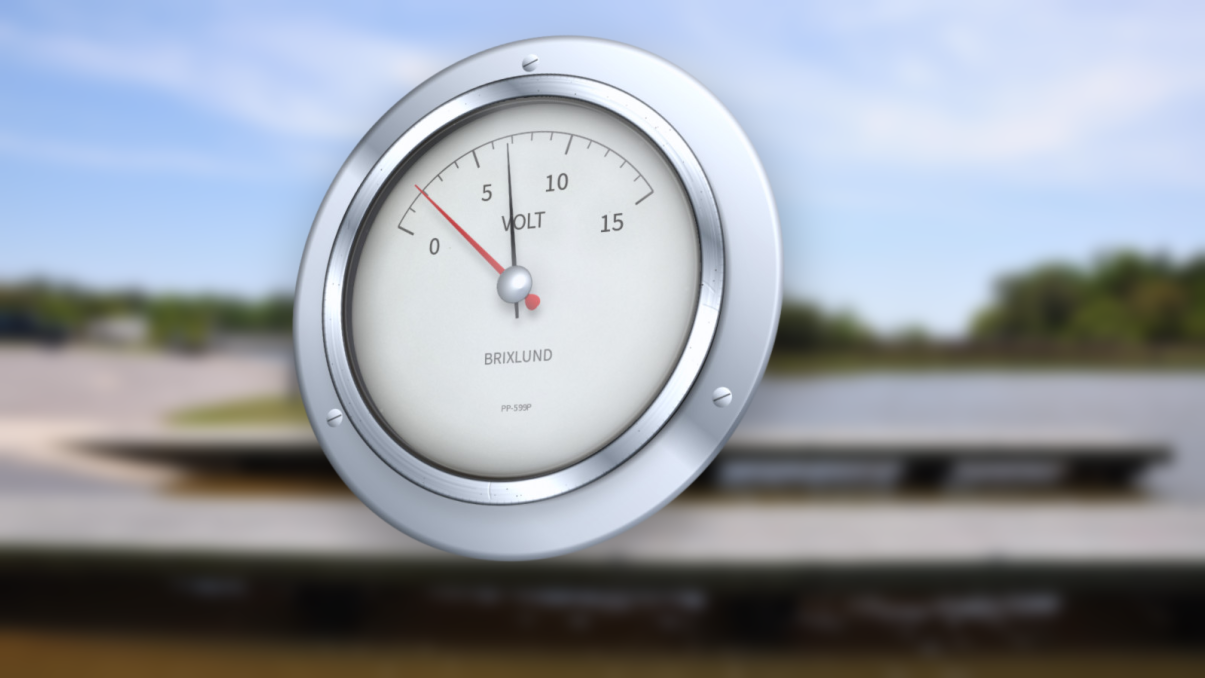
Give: 2 V
